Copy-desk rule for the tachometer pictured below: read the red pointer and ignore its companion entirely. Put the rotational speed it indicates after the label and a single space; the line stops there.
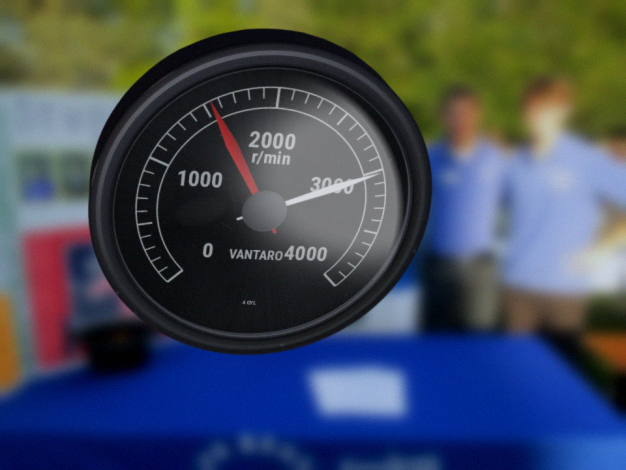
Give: 1550 rpm
